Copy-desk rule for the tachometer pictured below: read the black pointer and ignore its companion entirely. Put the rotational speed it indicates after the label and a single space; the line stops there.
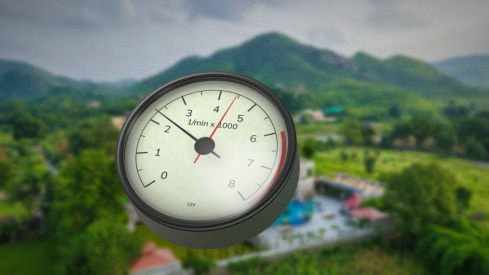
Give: 2250 rpm
